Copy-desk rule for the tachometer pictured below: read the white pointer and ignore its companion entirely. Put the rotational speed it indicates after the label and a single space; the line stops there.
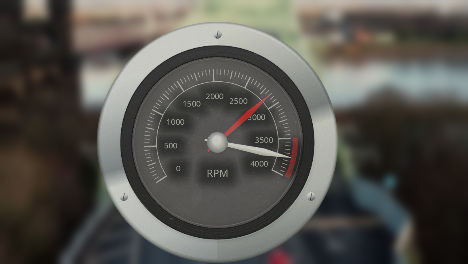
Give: 3750 rpm
